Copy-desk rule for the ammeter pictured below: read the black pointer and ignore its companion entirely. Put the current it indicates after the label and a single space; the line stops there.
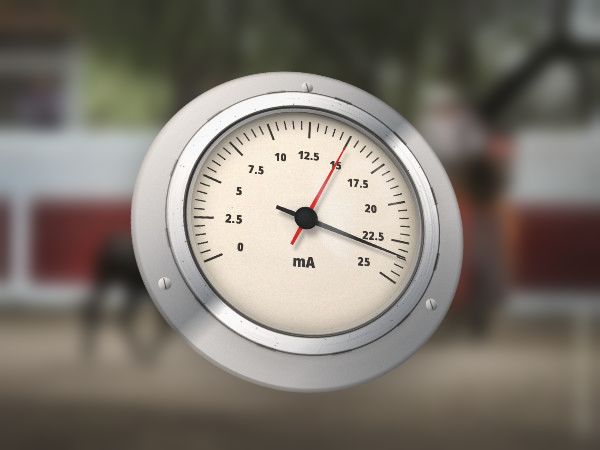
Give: 23.5 mA
